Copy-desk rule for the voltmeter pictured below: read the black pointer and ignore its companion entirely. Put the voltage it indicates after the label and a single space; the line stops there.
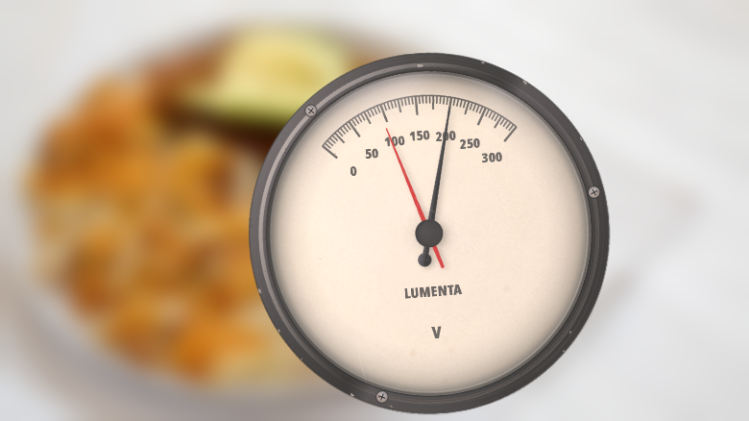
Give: 200 V
